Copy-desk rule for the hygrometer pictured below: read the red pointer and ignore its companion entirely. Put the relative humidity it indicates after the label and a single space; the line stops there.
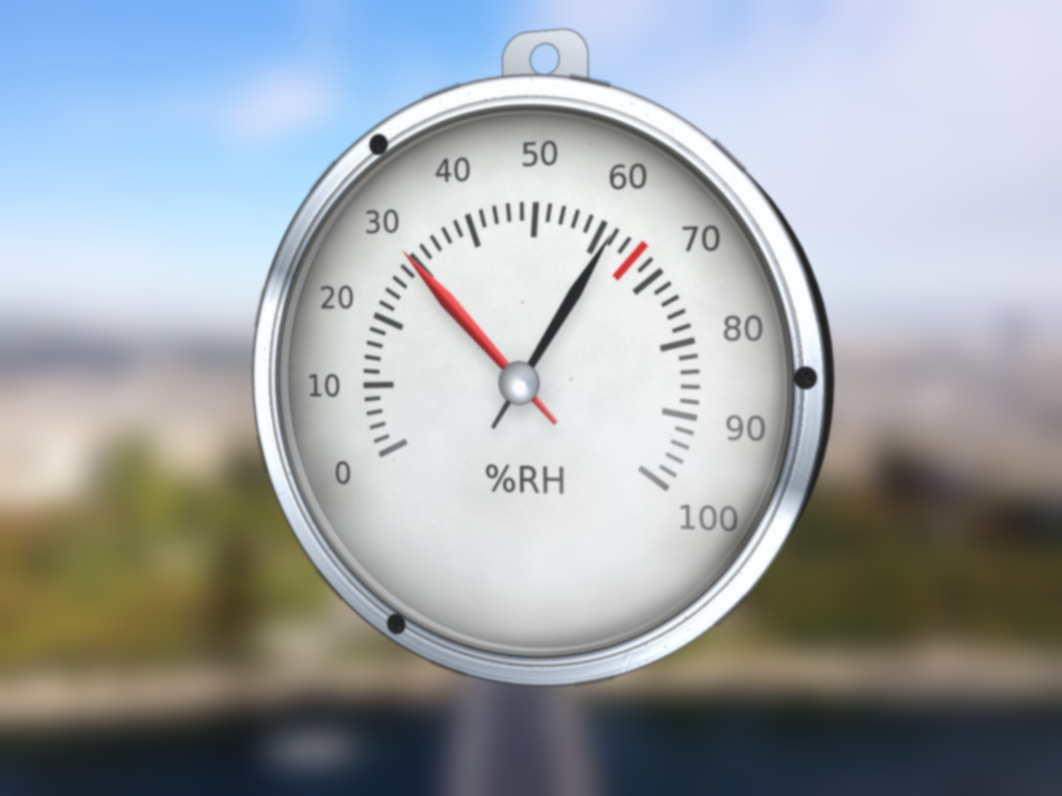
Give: 30 %
